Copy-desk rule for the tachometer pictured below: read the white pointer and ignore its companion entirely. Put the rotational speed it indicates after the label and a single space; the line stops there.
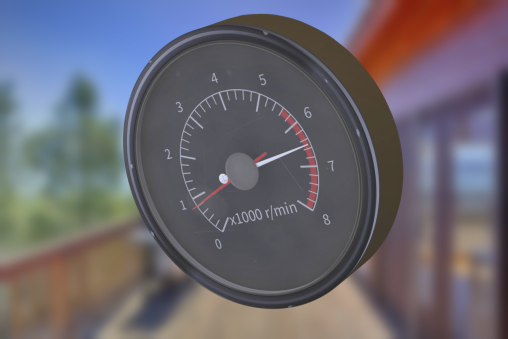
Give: 6500 rpm
